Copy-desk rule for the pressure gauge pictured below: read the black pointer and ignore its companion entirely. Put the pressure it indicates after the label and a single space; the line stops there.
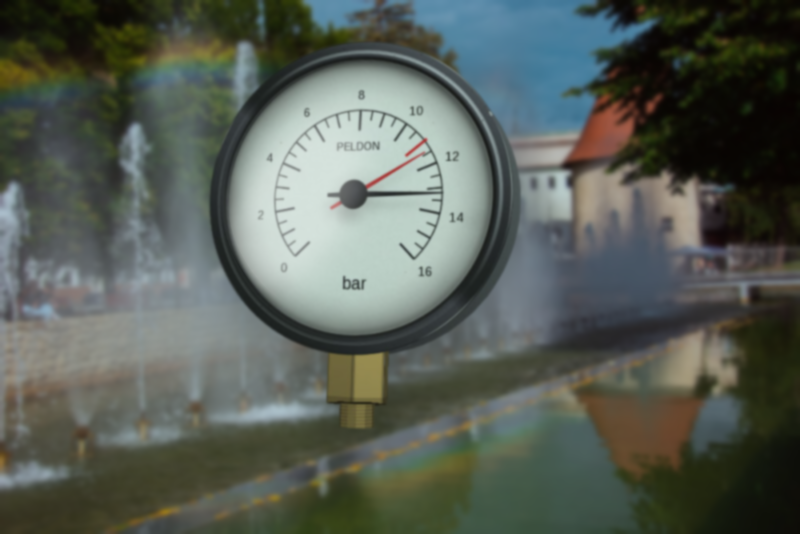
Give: 13.25 bar
